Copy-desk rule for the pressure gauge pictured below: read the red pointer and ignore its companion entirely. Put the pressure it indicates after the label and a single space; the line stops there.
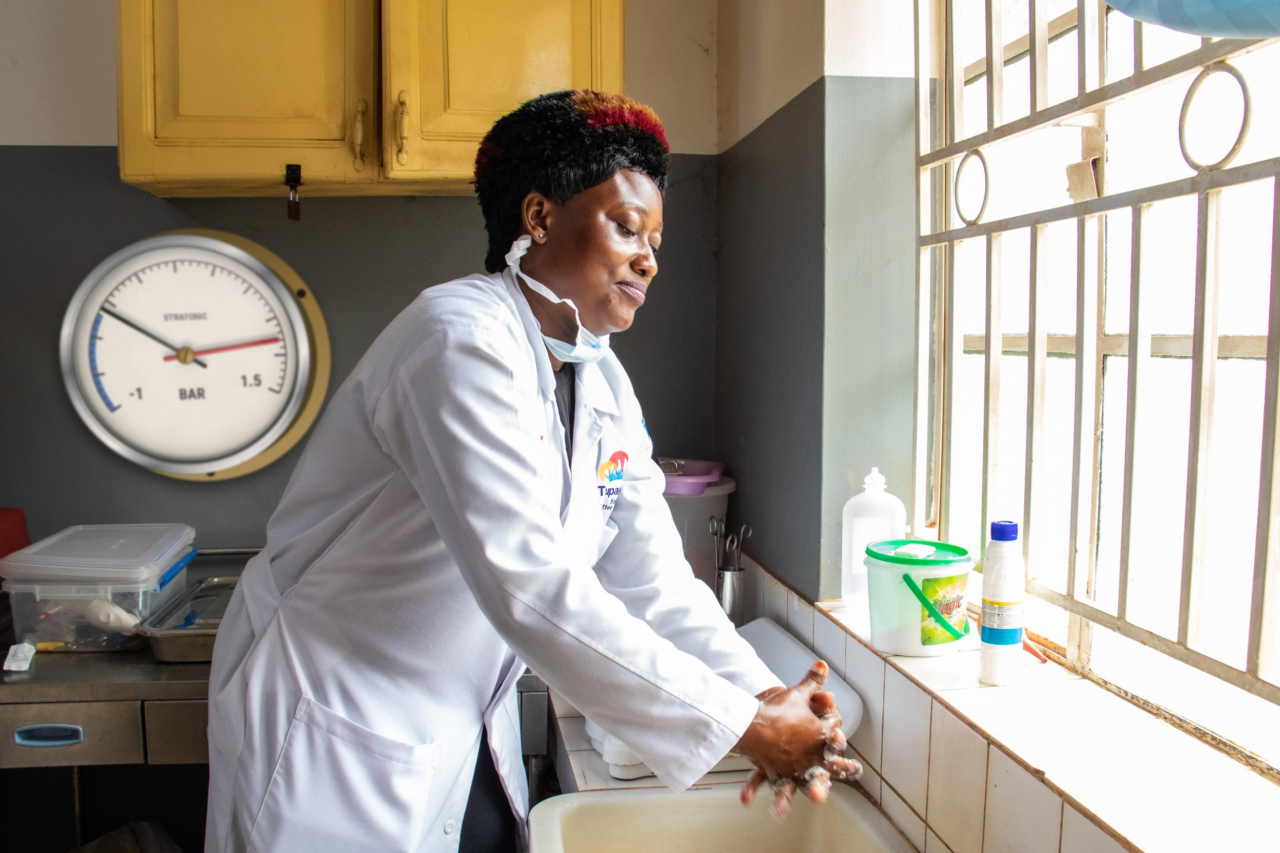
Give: 1.15 bar
